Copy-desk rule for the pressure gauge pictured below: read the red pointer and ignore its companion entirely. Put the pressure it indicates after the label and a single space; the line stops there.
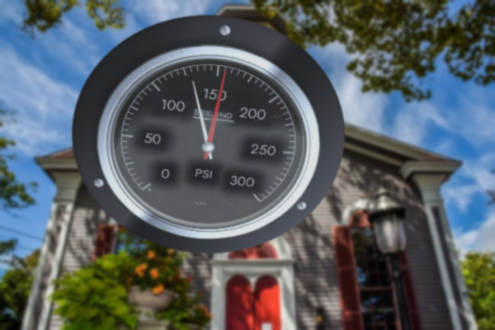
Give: 155 psi
